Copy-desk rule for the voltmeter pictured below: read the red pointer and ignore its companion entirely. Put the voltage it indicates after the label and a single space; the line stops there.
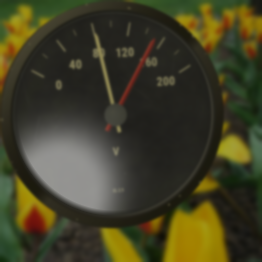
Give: 150 V
